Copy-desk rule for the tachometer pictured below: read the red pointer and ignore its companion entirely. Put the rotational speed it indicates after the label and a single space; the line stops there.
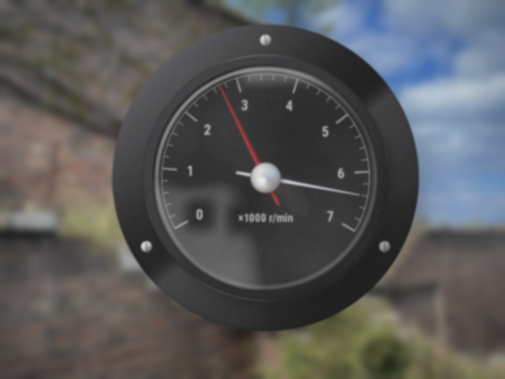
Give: 2700 rpm
